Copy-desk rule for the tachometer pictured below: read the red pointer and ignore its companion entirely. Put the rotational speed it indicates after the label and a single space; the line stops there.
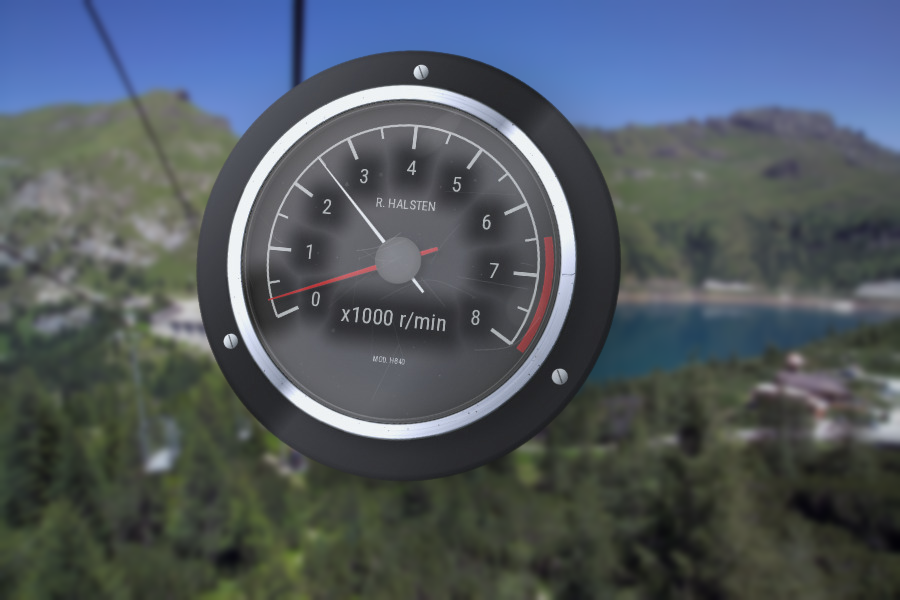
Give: 250 rpm
